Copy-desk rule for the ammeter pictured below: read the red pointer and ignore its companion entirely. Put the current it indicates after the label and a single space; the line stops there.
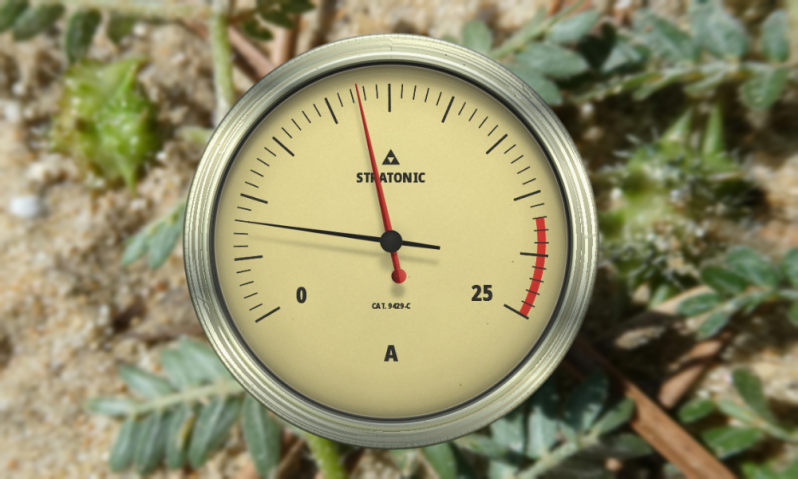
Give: 11.25 A
